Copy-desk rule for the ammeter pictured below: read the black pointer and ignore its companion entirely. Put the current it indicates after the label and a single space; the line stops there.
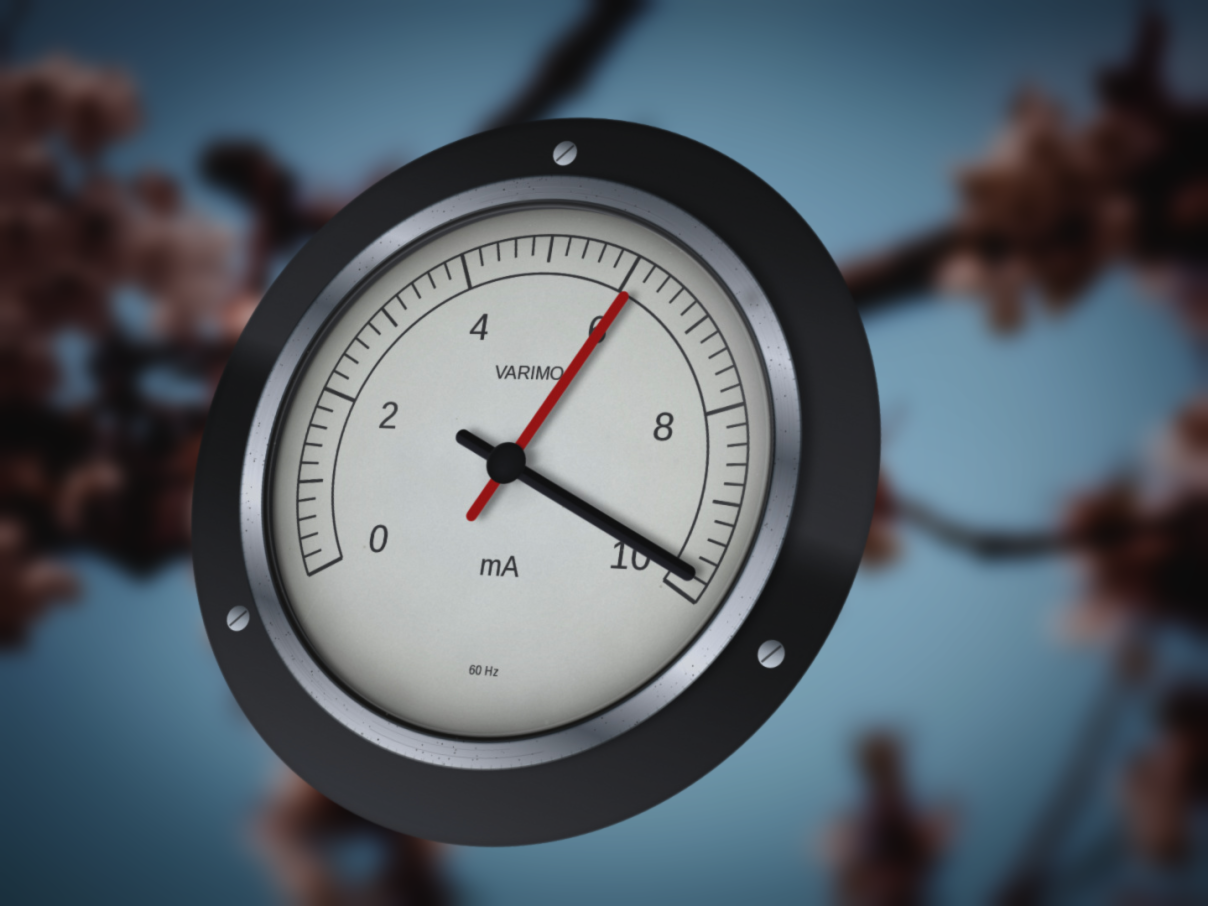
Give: 9.8 mA
